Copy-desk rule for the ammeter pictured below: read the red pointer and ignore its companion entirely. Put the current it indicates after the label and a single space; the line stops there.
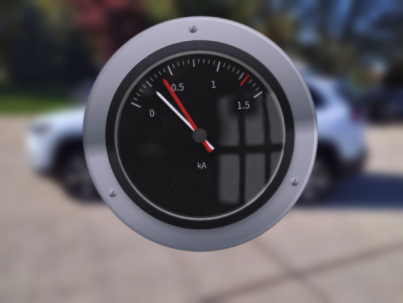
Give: 0.4 kA
